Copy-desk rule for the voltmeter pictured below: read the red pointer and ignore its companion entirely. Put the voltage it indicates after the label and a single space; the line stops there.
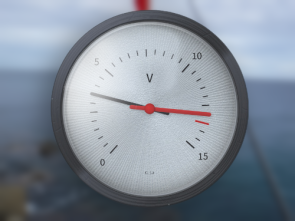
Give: 13 V
